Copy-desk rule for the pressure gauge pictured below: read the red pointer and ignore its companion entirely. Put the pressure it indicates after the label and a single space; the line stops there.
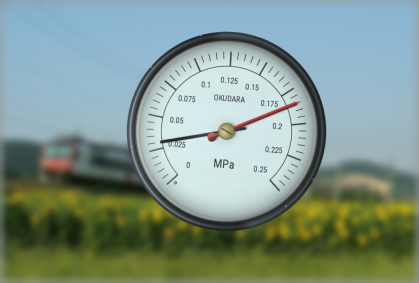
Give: 0.185 MPa
